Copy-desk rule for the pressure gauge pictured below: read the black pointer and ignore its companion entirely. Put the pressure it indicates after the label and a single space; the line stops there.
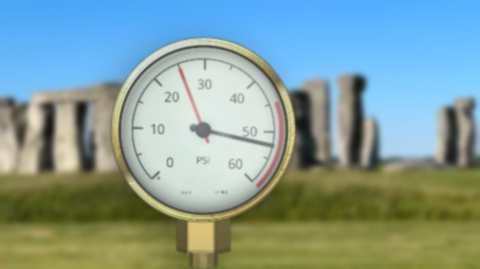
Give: 52.5 psi
